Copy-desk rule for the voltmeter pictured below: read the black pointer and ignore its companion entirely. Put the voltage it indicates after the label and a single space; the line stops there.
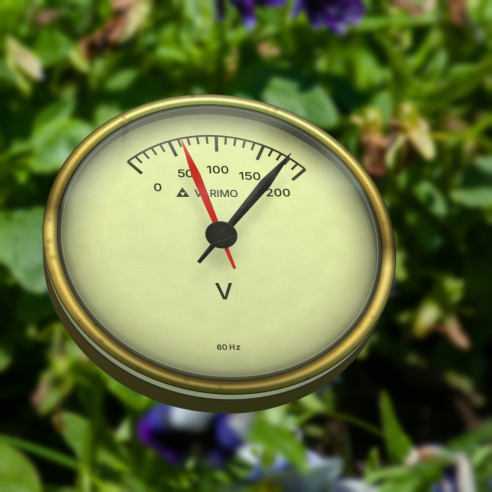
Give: 180 V
